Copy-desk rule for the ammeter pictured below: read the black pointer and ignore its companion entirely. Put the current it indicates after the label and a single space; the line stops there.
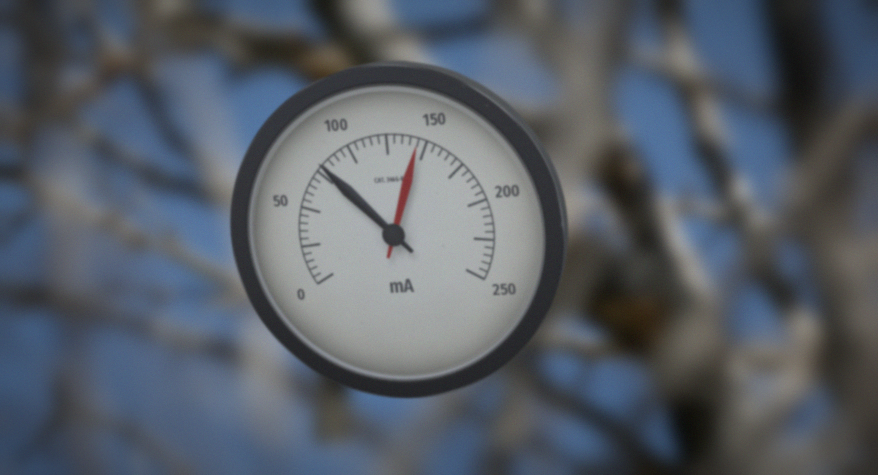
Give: 80 mA
